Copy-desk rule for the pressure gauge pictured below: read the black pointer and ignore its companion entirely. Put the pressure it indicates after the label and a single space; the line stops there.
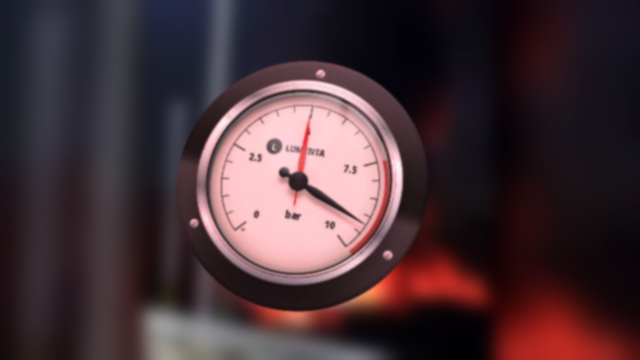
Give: 9.25 bar
